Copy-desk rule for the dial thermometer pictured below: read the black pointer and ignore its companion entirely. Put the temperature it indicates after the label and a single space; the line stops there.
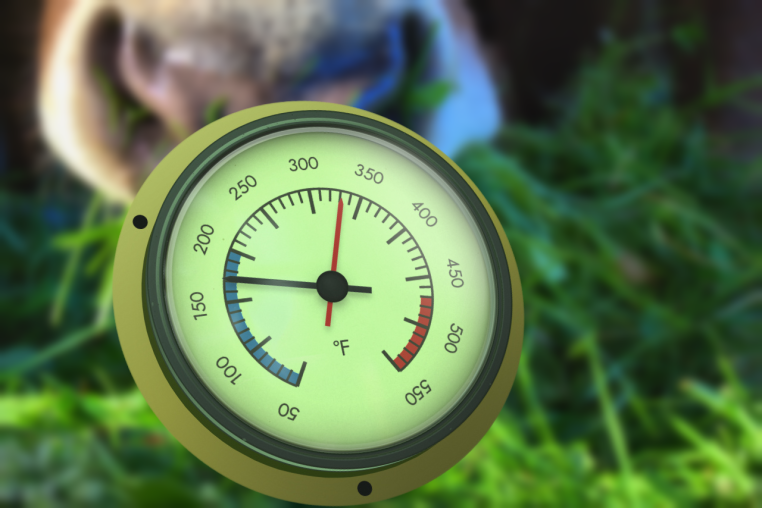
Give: 170 °F
